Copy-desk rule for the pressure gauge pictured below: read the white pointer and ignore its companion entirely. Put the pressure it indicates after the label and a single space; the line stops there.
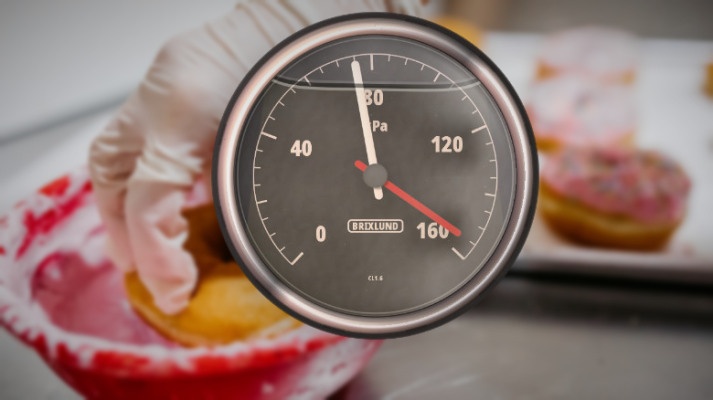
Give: 75 kPa
